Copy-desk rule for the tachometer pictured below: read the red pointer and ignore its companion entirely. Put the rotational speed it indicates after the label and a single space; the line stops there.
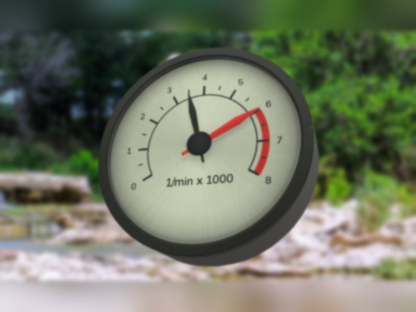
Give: 6000 rpm
